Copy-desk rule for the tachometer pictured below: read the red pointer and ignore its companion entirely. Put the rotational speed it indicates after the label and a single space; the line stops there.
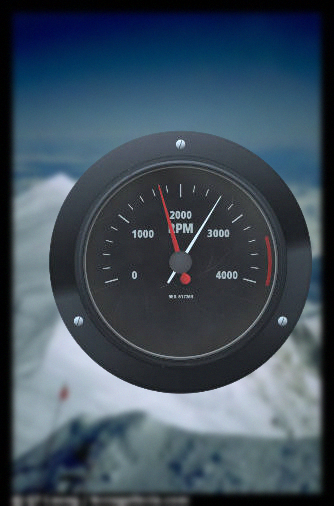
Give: 1700 rpm
